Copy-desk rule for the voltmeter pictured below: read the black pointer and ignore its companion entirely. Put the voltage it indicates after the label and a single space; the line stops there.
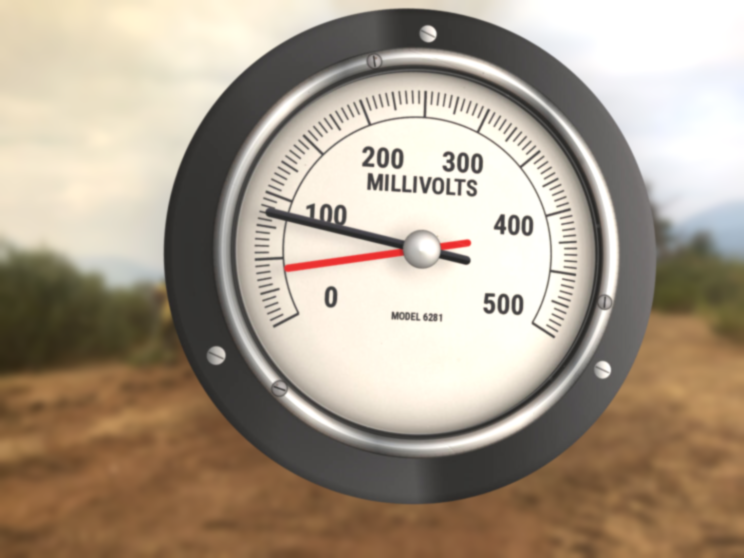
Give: 85 mV
